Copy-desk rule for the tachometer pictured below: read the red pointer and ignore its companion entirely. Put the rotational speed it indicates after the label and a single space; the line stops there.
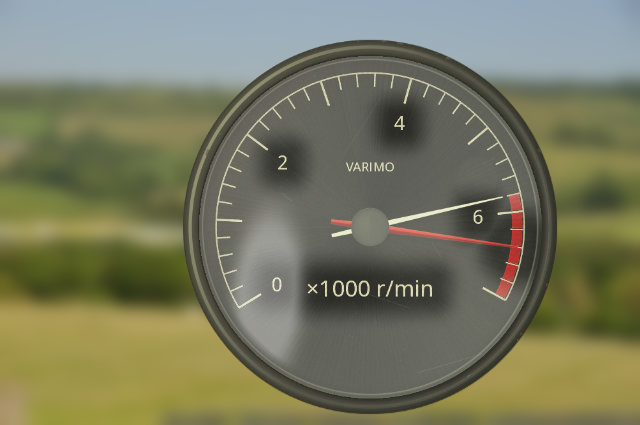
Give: 6400 rpm
